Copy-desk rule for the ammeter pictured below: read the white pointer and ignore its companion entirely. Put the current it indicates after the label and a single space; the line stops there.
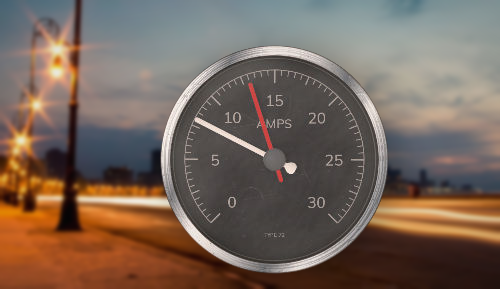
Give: 8 A
